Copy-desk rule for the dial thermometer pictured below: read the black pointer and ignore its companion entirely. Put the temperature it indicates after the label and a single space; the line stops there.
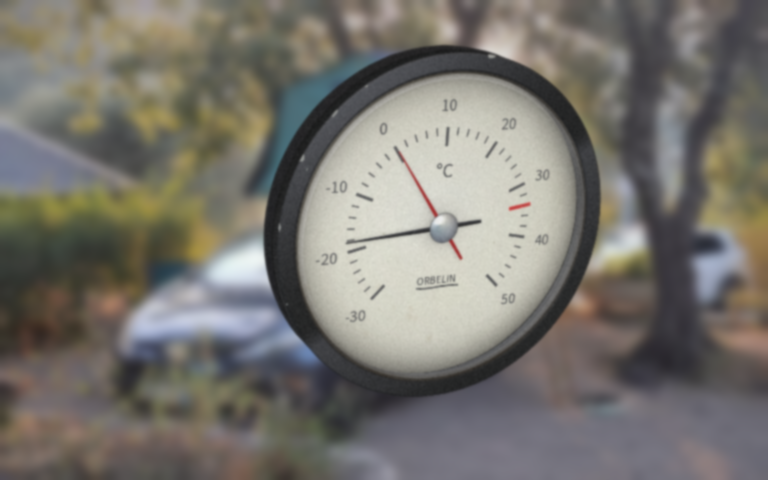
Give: -18 °C
